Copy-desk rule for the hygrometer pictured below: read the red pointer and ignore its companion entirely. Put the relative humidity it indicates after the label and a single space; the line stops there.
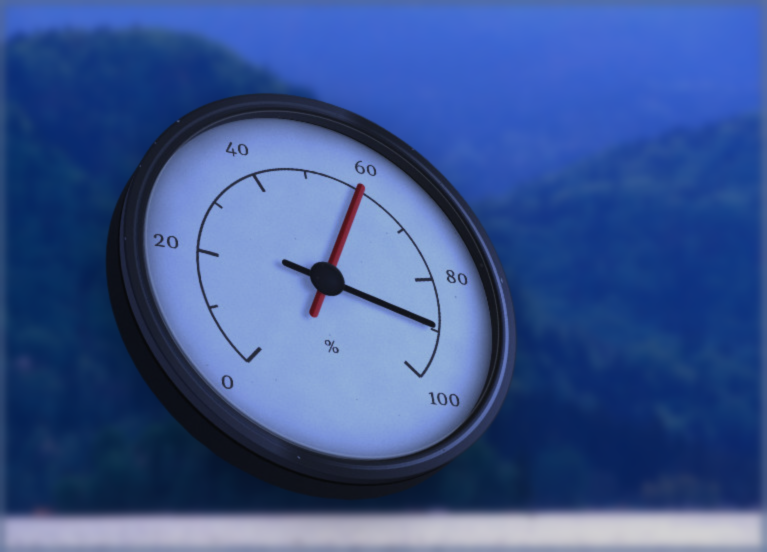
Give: 60 %
